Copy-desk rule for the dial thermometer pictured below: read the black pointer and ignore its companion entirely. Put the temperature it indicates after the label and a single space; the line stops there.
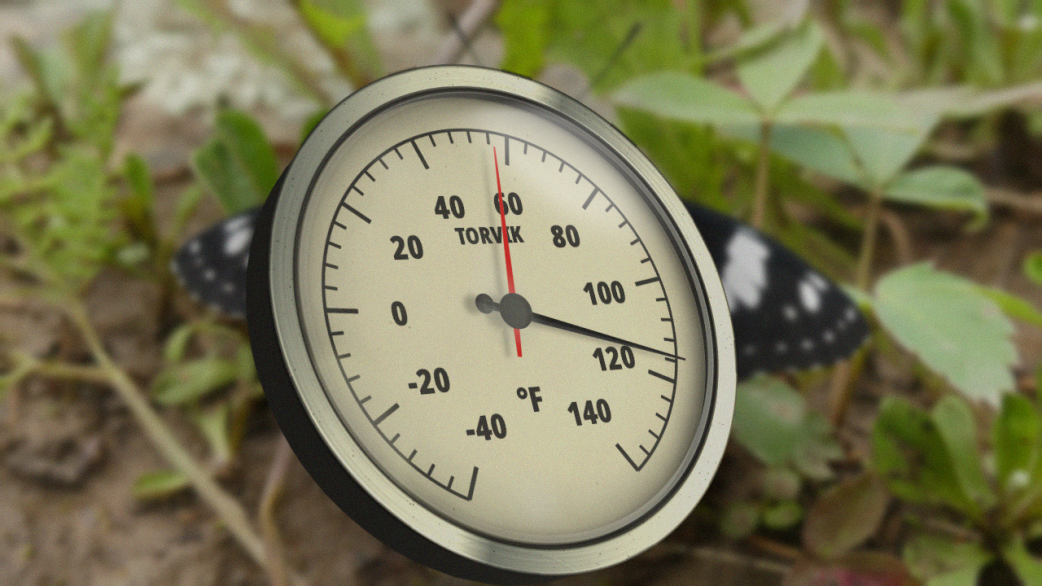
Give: 116 °F
